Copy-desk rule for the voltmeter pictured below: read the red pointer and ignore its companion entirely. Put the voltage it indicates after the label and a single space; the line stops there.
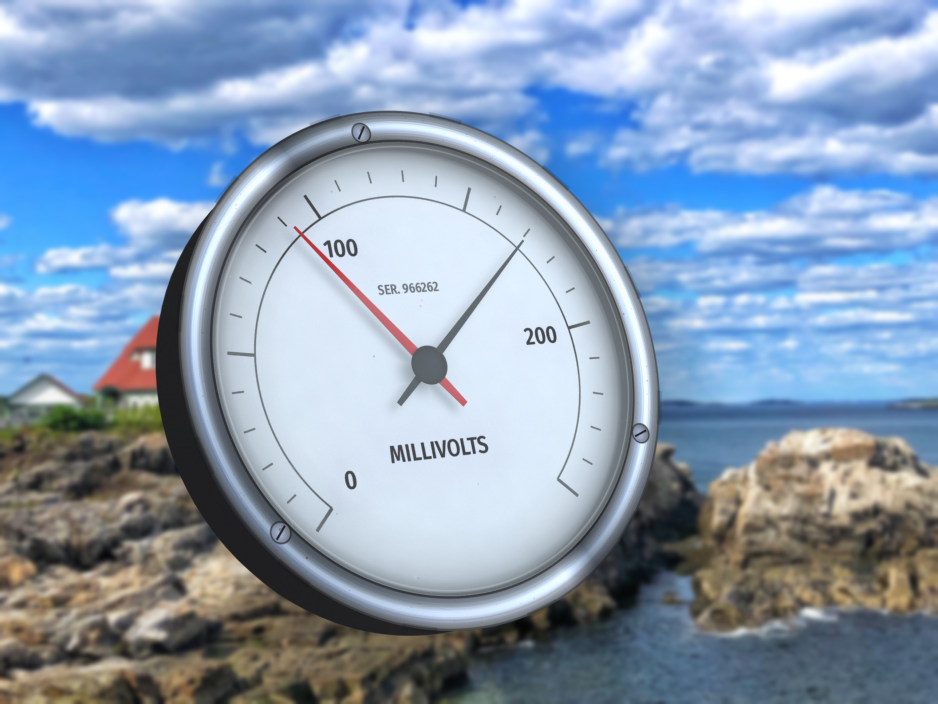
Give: 90 mV
